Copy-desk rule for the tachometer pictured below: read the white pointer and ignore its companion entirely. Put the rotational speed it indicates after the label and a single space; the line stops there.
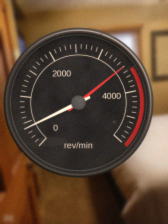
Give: 400 rpm
